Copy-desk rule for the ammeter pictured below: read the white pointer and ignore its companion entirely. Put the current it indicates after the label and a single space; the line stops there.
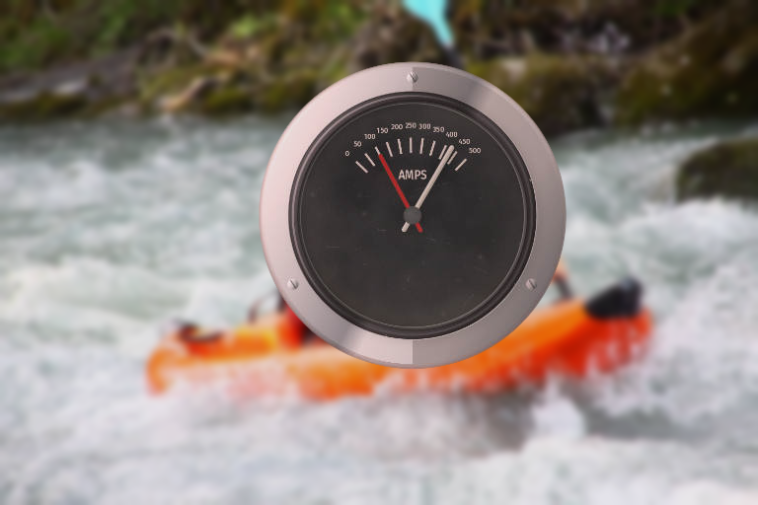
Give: 425 A
